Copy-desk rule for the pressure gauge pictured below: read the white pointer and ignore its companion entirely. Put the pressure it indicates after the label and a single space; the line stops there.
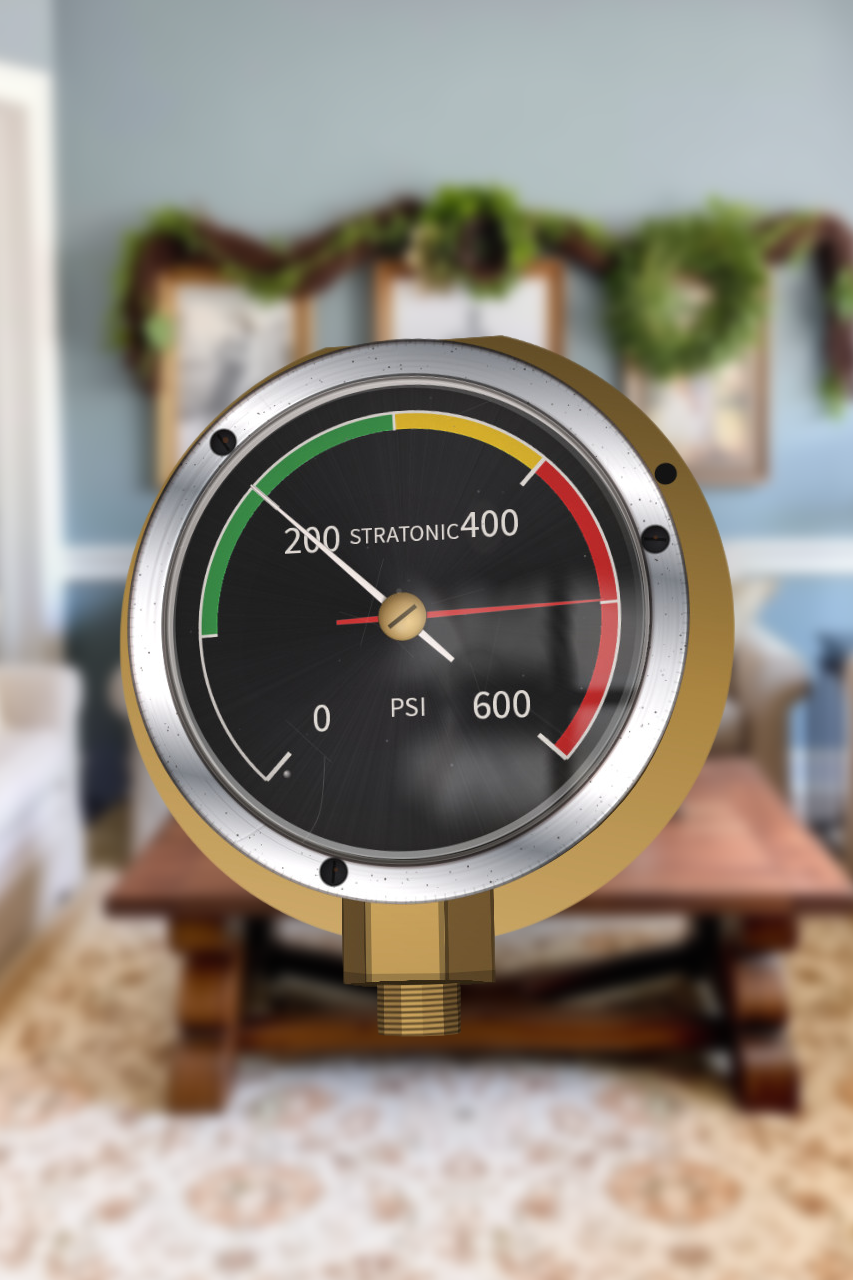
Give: 200 psi
